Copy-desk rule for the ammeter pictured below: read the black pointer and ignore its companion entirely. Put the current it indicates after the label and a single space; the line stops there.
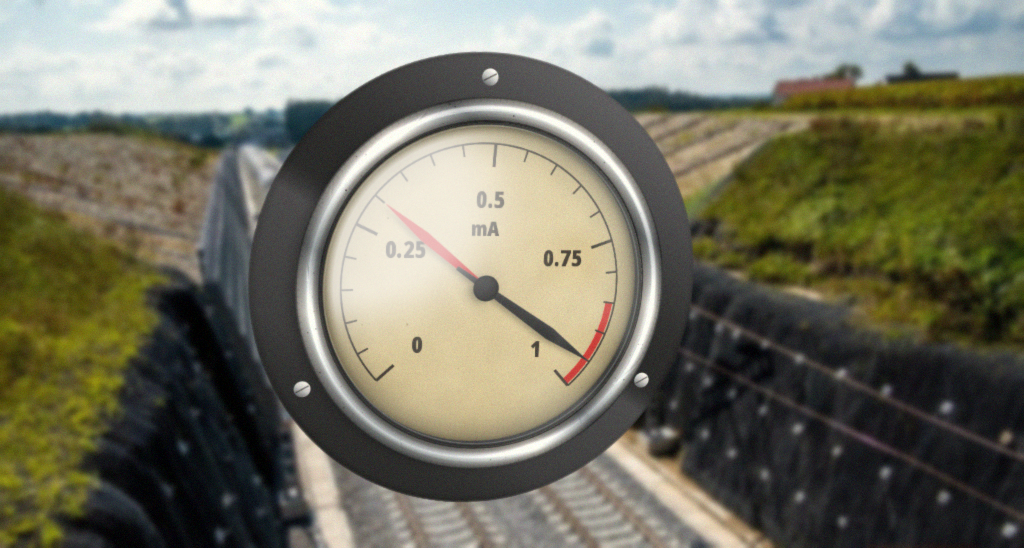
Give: 0.95 mA
